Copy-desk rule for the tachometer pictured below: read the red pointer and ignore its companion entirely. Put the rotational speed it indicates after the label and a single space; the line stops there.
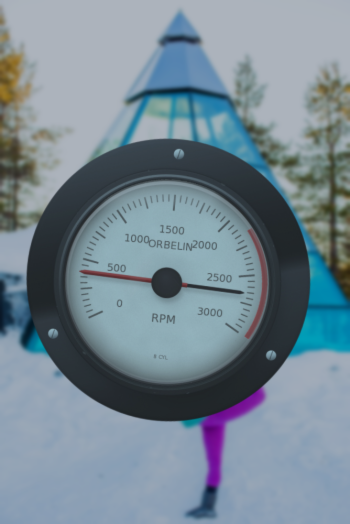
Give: 400 rpm
